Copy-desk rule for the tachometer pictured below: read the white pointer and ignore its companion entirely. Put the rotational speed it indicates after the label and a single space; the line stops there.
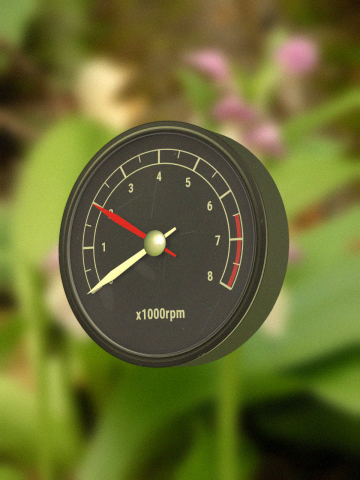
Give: 0 rpm
